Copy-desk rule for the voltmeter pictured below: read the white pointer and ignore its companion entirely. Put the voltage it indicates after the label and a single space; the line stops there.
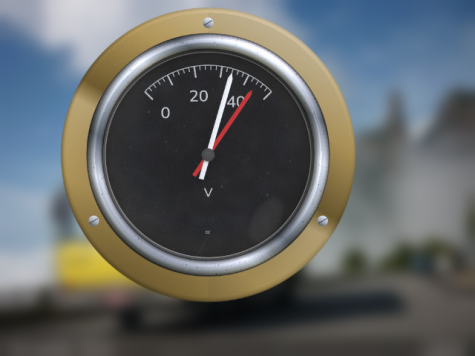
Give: 34 V
